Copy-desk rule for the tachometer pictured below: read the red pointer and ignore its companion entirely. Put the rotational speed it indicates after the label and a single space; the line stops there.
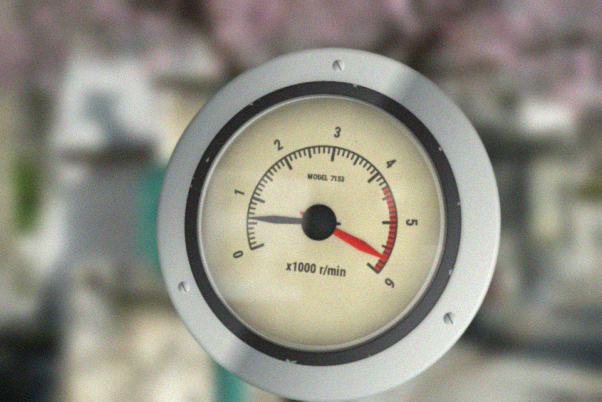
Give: 5700 rpm
